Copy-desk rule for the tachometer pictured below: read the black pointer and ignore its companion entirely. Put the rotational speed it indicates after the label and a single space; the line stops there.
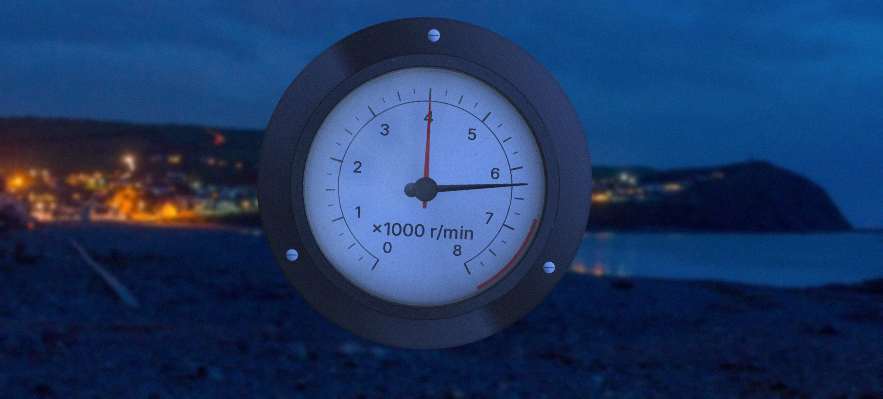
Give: 6250 rpm
